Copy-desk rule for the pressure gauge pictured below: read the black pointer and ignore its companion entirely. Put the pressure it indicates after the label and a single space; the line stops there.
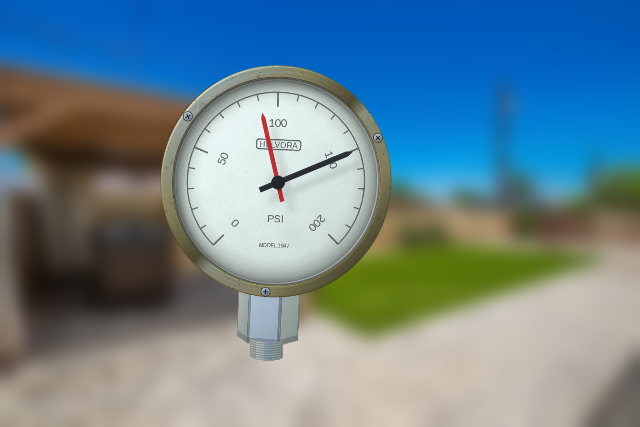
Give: 150 psi
